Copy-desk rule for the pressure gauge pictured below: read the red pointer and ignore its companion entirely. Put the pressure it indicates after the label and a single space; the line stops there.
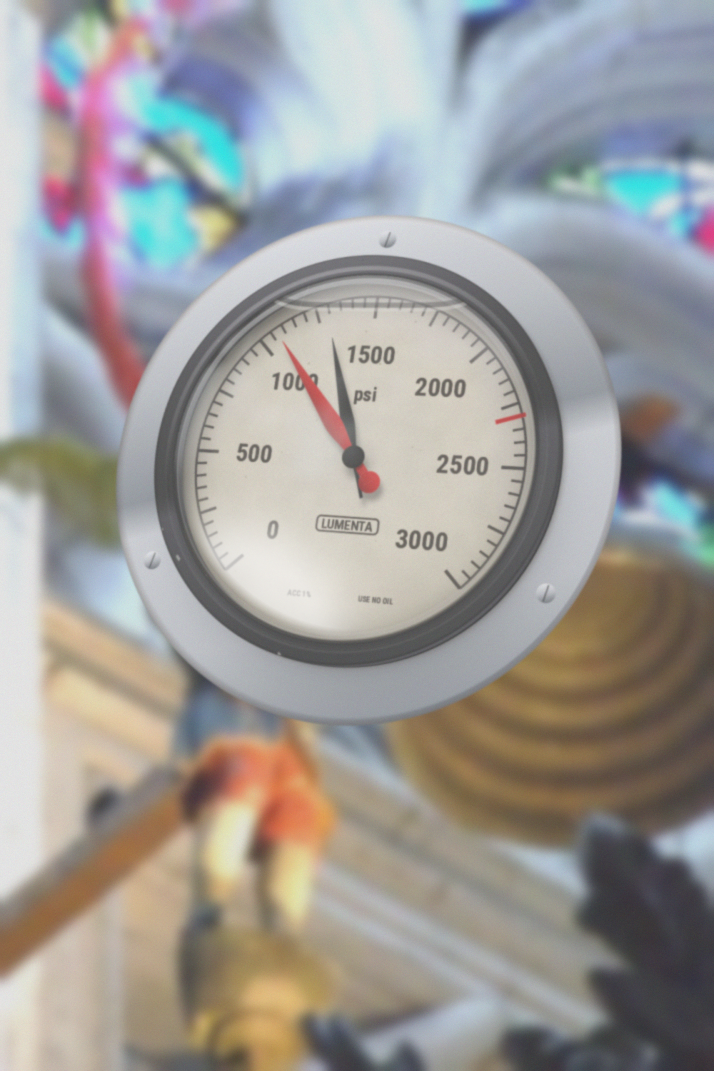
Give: 1075 psi
